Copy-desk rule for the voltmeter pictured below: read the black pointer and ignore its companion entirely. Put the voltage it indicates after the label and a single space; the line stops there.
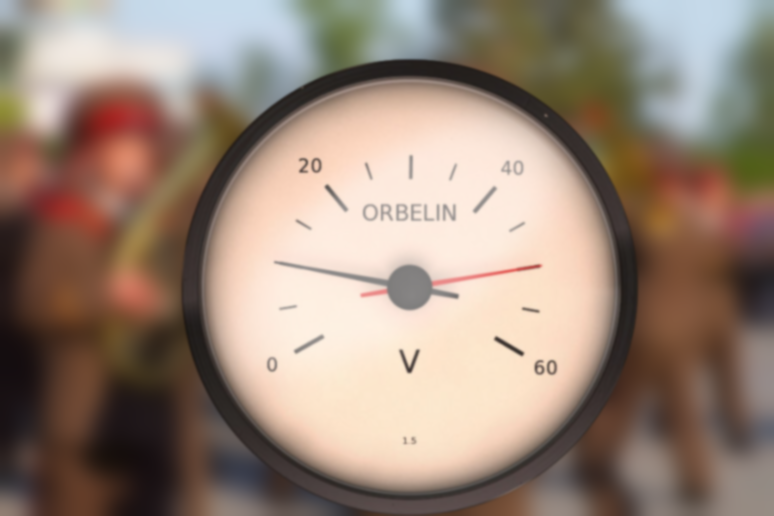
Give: 10 V
